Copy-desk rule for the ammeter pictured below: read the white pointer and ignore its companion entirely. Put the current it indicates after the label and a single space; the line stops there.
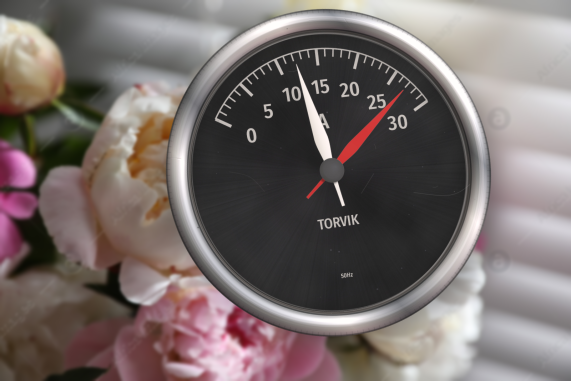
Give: 12 A
